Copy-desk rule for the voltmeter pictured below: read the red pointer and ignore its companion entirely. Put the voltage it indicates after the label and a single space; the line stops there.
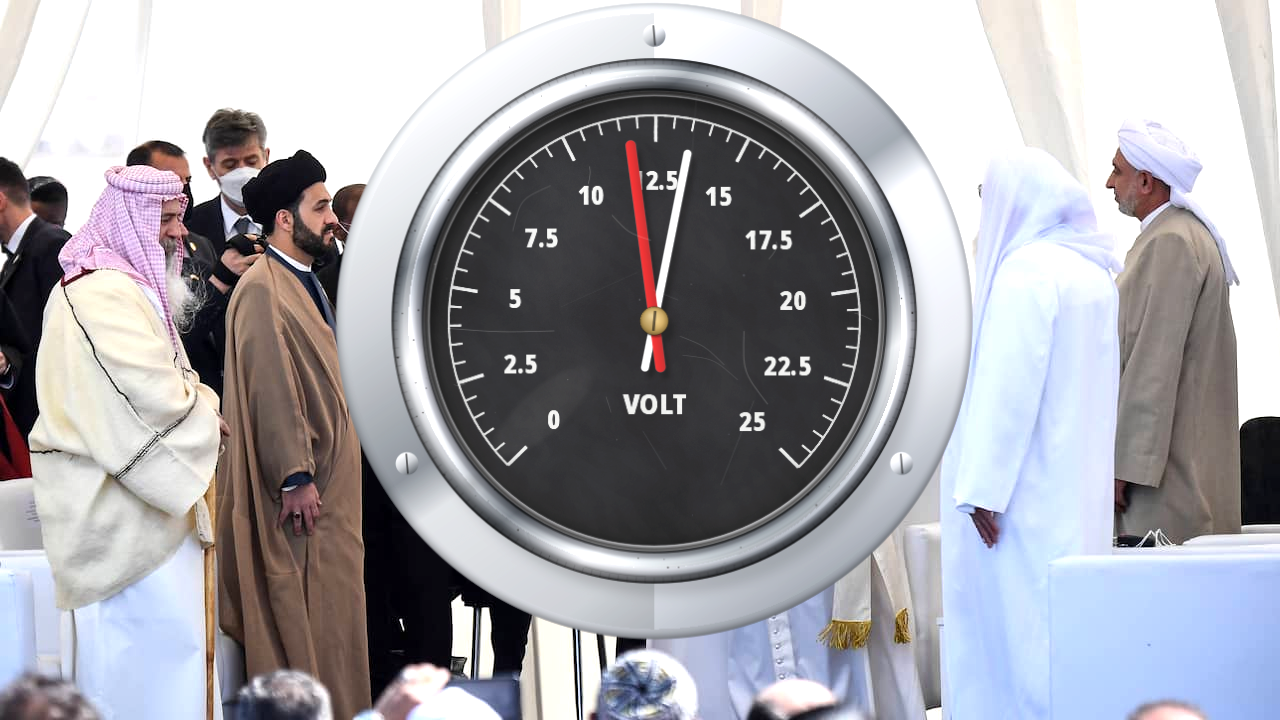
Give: 11.75 V
